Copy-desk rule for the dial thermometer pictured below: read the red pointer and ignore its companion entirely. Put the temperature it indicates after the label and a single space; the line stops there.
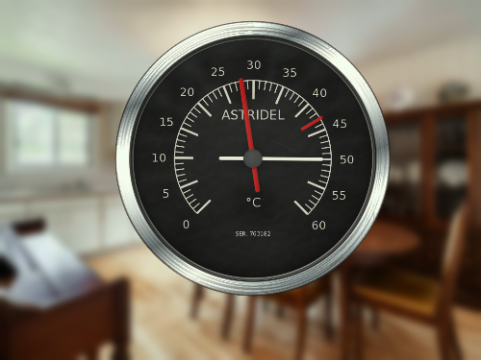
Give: 28 °C
